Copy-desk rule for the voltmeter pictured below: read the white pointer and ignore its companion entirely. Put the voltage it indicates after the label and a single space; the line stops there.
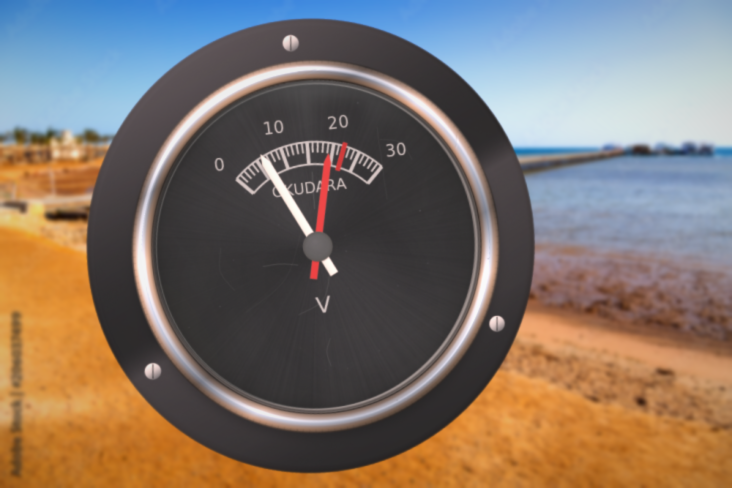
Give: 6 V
